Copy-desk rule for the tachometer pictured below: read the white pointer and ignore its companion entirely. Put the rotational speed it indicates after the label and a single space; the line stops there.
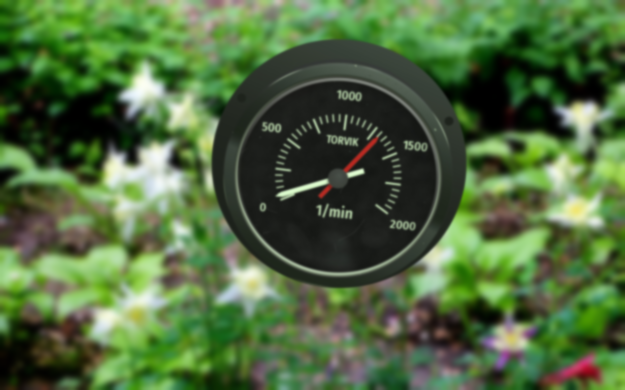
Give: 50 rpm
